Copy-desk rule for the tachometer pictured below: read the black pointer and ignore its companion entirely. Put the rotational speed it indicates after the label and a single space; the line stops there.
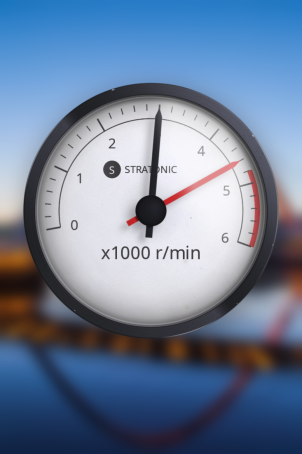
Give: 3000 rpm
